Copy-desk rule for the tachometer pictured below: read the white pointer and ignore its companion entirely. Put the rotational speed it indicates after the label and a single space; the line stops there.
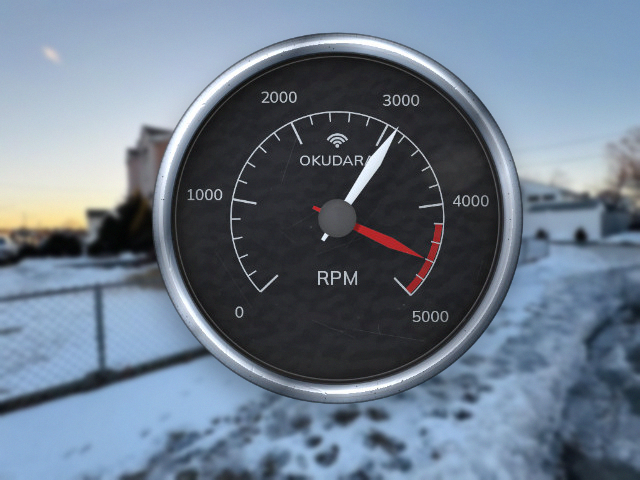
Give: 3100 rpm
